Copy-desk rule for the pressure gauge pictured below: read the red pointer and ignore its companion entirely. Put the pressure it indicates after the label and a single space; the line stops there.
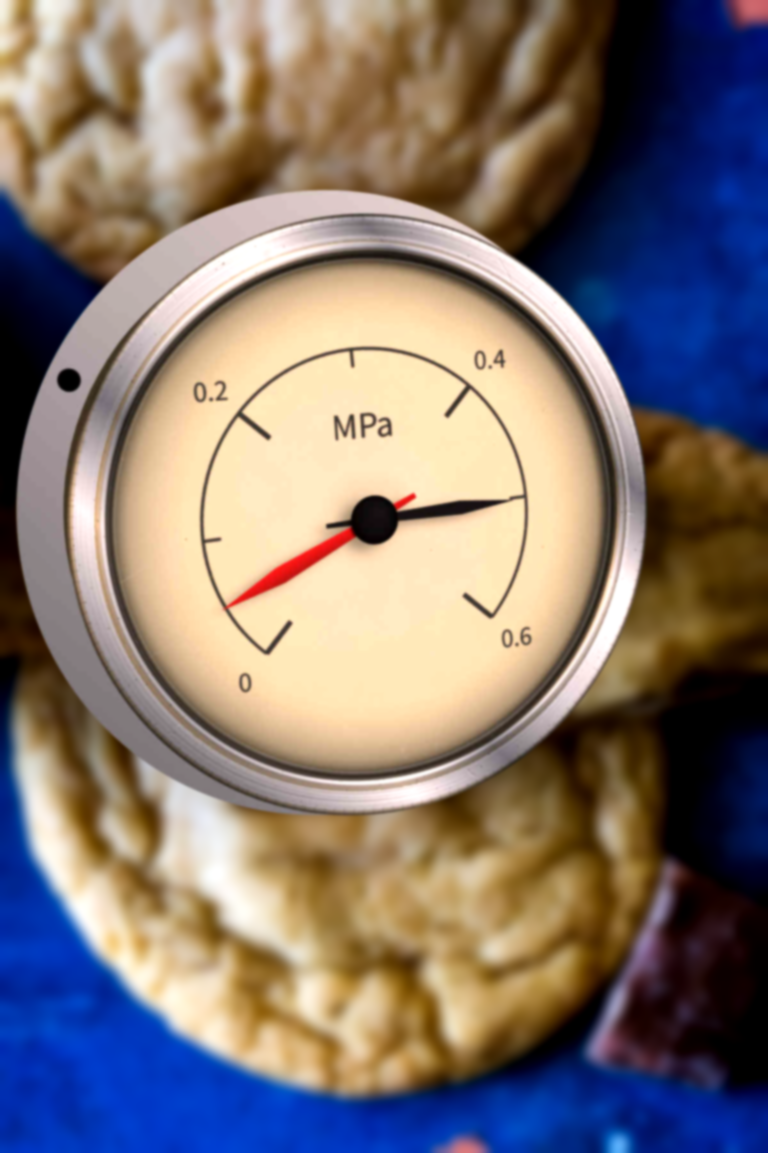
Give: 0.05 MPa
